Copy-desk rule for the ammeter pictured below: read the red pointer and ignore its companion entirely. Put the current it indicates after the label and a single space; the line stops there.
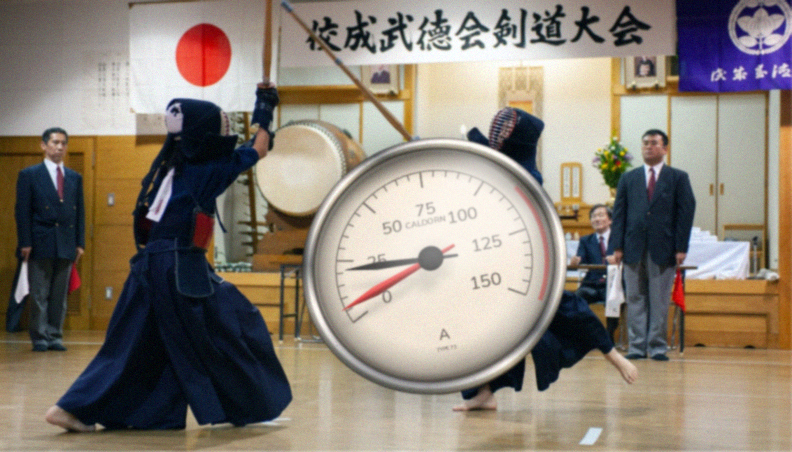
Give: 5 A
